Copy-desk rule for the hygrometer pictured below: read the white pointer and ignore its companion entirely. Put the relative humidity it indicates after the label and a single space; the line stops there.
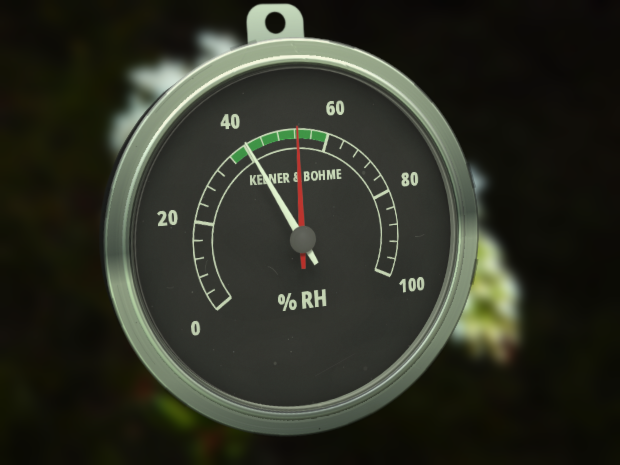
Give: 40 %
